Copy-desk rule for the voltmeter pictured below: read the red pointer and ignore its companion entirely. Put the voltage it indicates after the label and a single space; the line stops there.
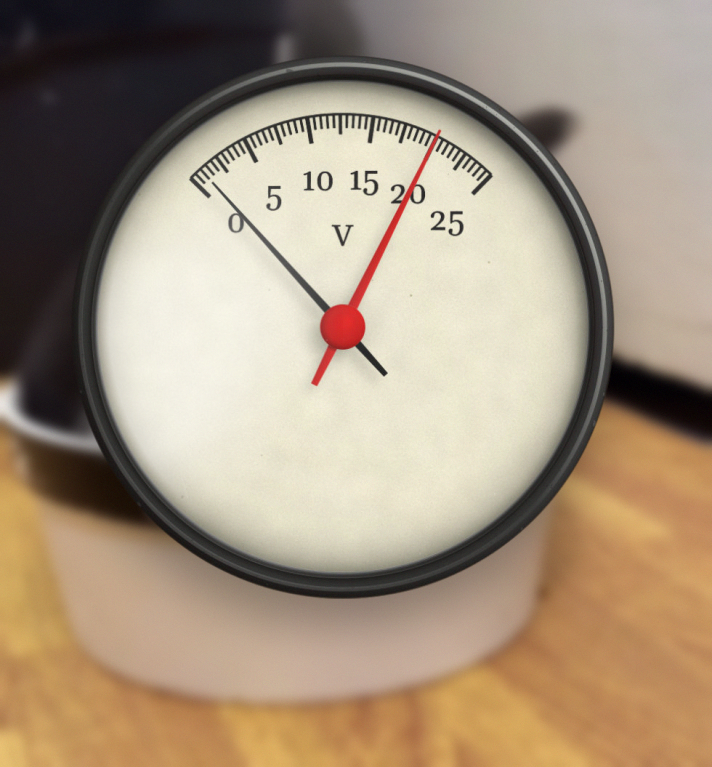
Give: 20 V
